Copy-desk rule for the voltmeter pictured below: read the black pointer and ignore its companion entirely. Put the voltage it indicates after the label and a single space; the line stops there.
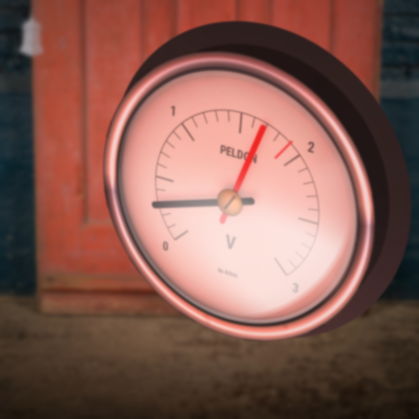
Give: 0.3 V
